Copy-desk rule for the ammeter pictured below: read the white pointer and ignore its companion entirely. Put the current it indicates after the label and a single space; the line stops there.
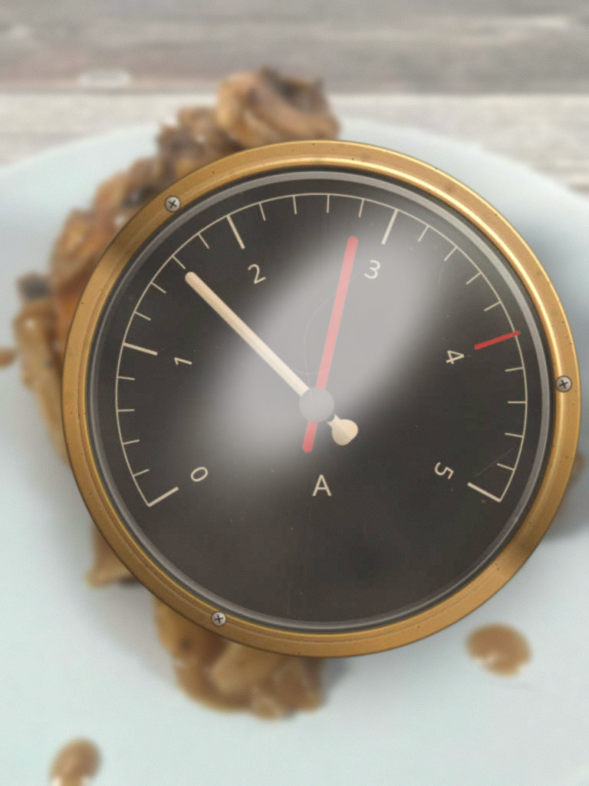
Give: 1.6 A
